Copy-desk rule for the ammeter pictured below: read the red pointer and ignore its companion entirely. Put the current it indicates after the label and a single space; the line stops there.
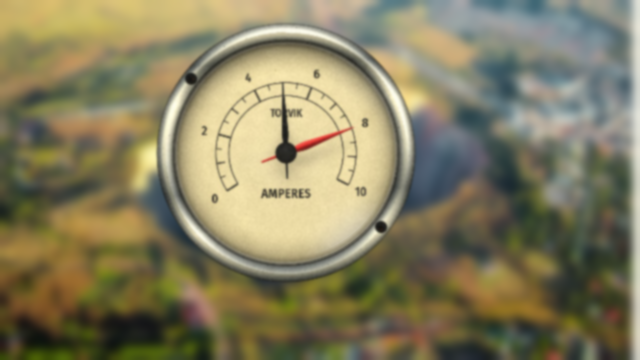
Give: 8 A
